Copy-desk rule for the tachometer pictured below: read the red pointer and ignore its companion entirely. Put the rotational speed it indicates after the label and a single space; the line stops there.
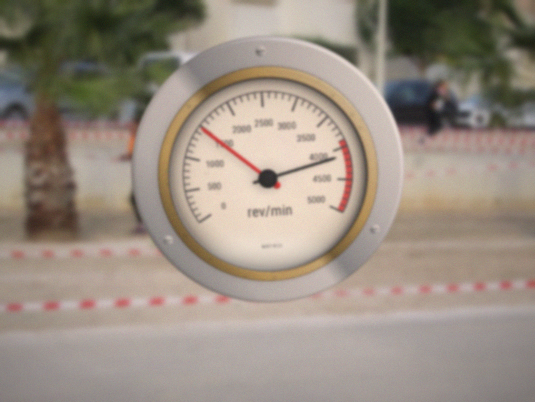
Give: 1500 rpm
